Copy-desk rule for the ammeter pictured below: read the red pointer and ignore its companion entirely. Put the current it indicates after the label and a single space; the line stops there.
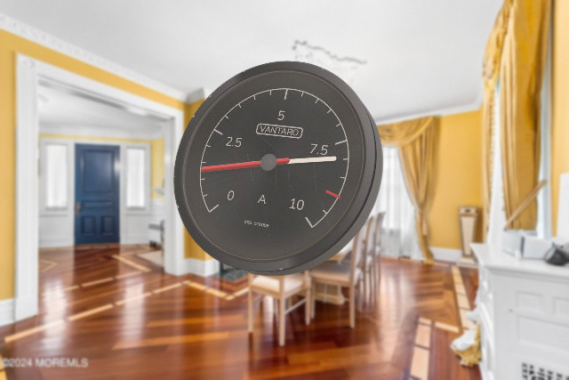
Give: 1.25 A
